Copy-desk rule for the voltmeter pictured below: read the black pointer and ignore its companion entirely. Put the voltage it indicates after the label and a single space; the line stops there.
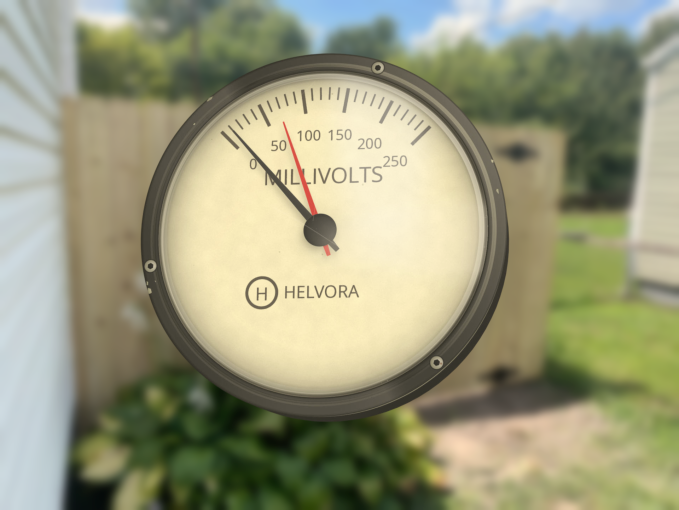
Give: 10 mV
